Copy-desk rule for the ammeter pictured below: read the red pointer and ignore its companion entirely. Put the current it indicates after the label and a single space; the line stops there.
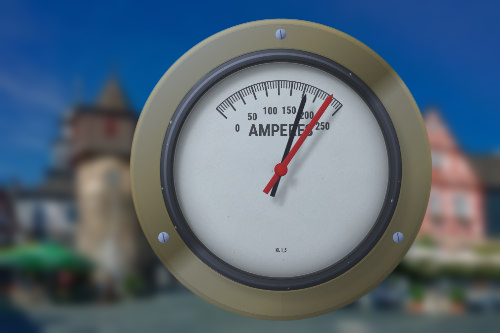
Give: 225 A
